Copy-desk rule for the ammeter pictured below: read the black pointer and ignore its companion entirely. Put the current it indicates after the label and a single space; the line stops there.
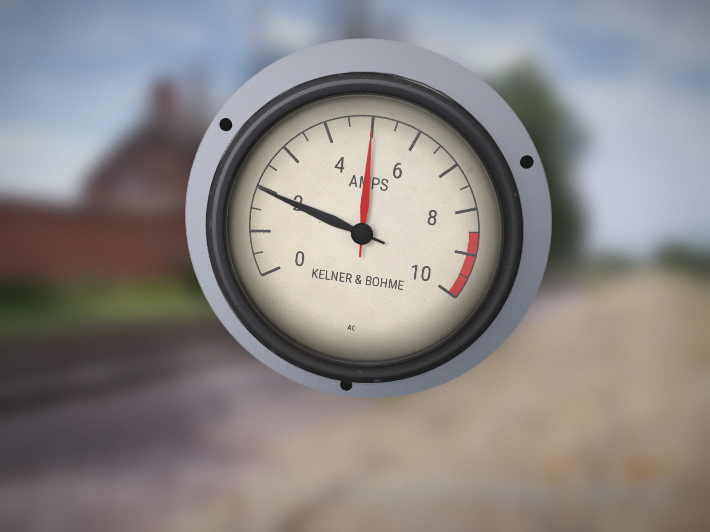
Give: 2 A
